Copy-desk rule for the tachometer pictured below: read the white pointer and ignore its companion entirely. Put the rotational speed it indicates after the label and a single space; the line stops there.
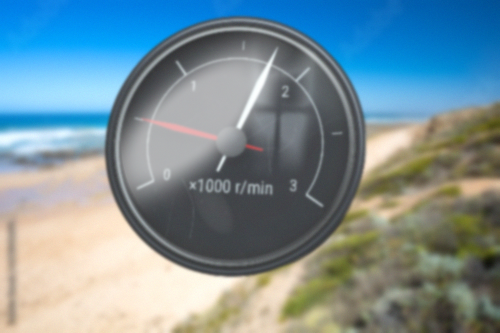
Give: 1750 rpm
